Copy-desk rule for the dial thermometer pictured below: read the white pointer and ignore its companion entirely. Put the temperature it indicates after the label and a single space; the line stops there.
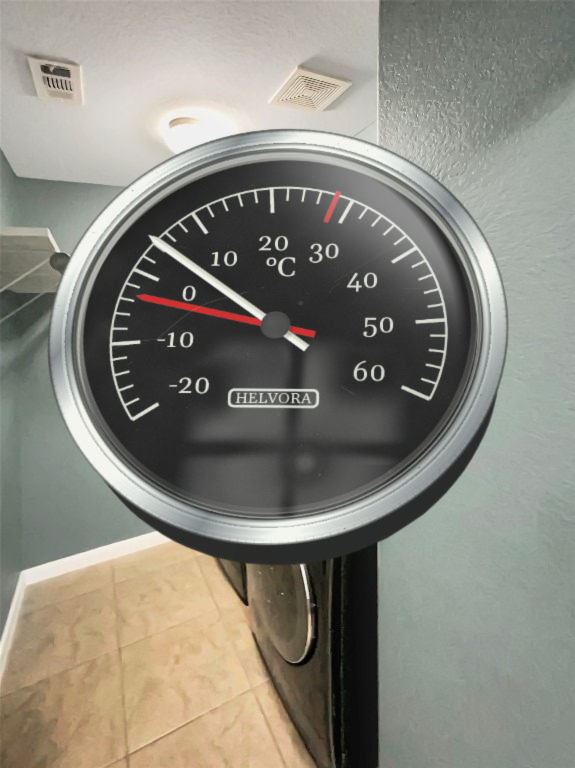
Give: 4 °C
